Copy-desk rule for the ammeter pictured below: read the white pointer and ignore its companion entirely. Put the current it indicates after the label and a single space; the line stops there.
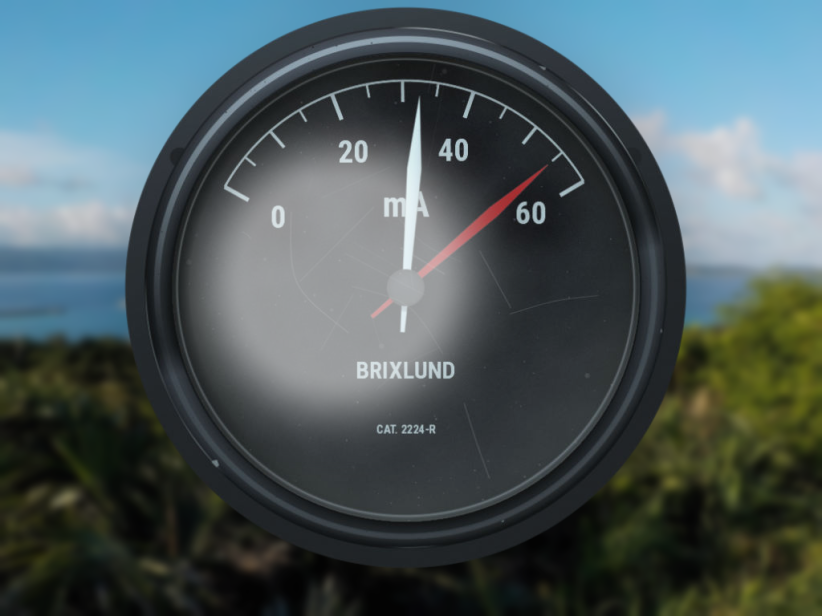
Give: 32.5 mA
